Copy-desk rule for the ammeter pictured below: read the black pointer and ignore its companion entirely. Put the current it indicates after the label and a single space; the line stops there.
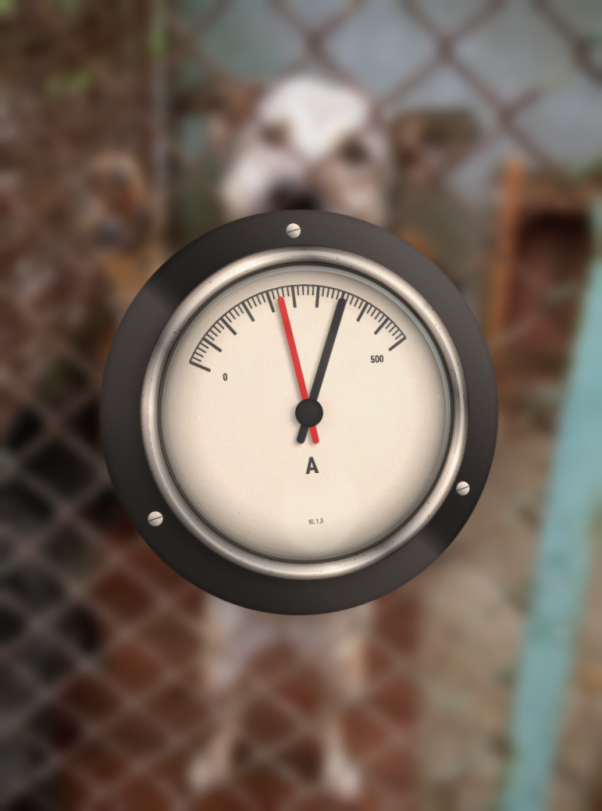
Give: 350 A
